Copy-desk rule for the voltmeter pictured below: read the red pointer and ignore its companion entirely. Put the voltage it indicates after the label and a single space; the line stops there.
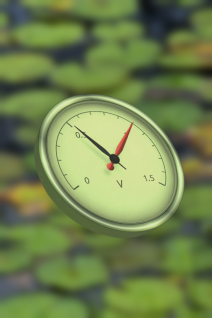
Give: 1 V
